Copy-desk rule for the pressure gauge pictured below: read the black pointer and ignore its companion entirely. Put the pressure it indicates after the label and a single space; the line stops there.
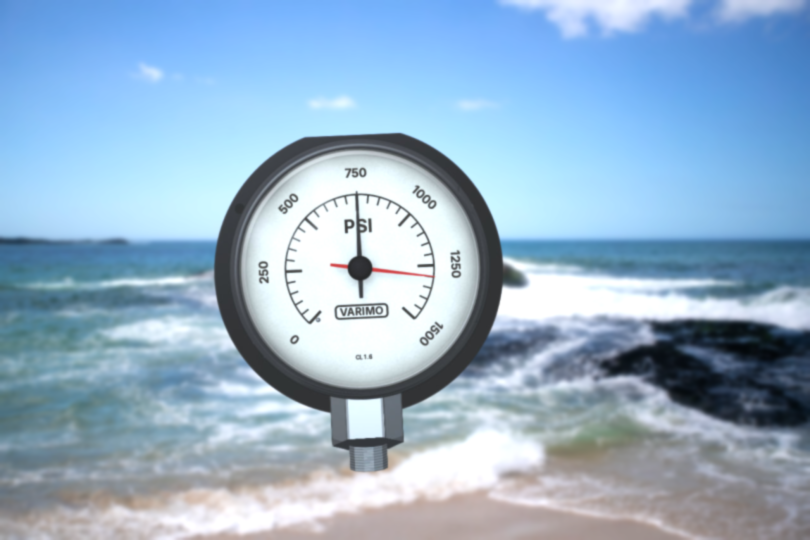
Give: 750 psi
